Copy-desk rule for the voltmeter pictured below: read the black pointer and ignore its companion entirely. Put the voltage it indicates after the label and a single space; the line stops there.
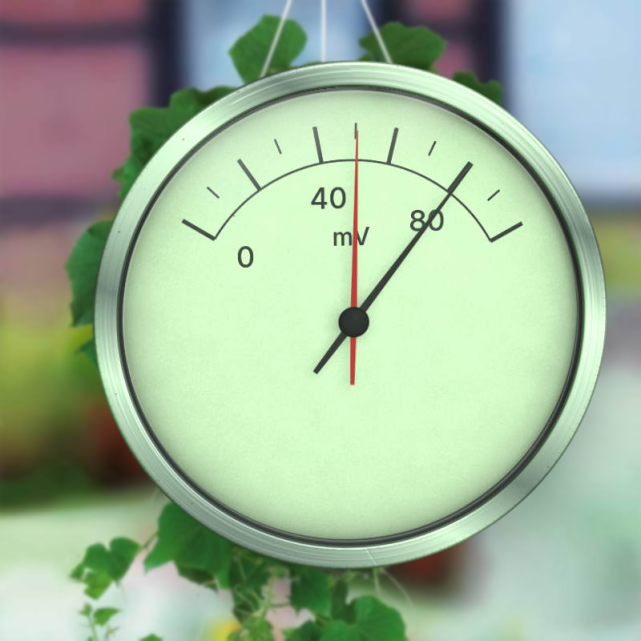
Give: 80 mV
